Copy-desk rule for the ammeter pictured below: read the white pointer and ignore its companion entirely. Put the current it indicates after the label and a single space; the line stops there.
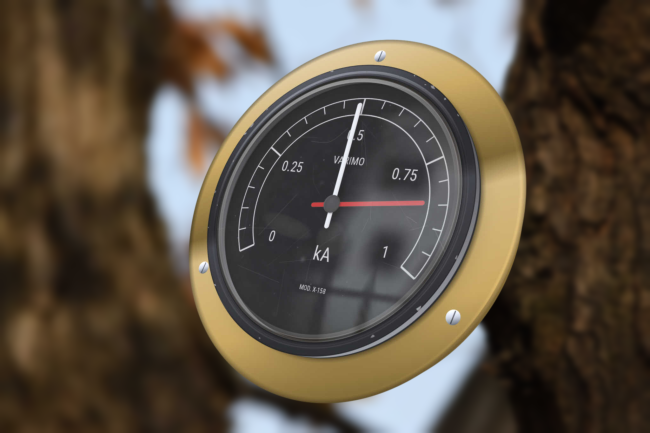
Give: 0.5 kA
